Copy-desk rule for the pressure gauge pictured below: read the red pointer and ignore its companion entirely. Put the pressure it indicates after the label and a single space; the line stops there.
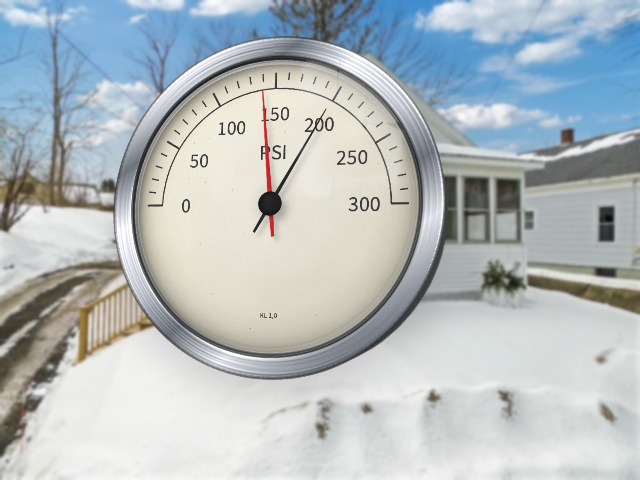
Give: 140 psi
